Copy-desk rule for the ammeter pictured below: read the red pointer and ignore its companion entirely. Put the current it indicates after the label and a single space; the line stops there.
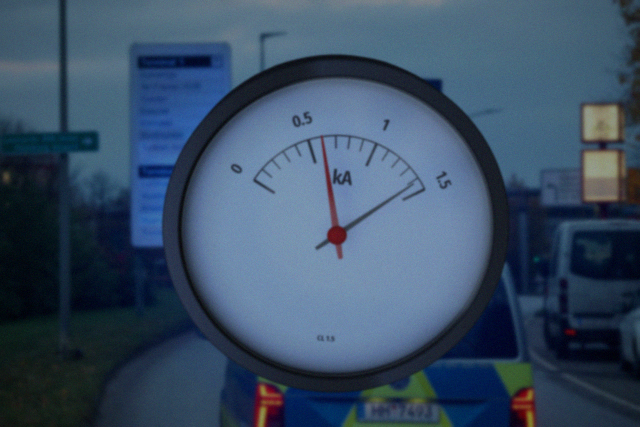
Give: 0.6 kA
